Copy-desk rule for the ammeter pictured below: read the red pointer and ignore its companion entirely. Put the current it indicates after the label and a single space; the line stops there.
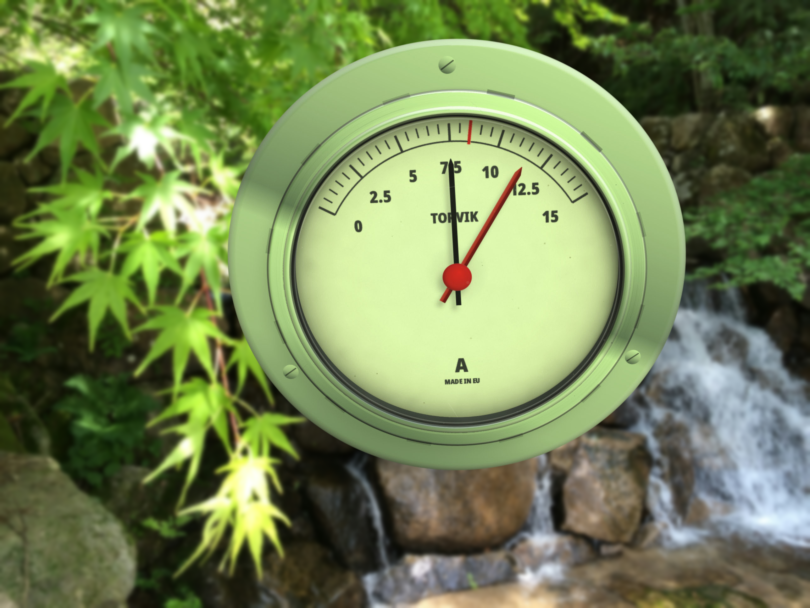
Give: 11.5 A
